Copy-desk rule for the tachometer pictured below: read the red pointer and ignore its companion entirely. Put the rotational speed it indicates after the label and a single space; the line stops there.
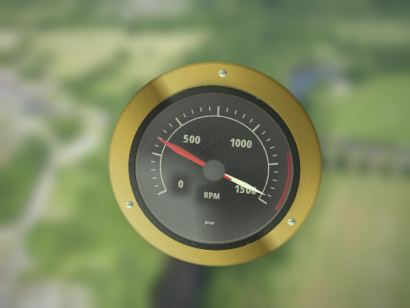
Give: 350 rpm
